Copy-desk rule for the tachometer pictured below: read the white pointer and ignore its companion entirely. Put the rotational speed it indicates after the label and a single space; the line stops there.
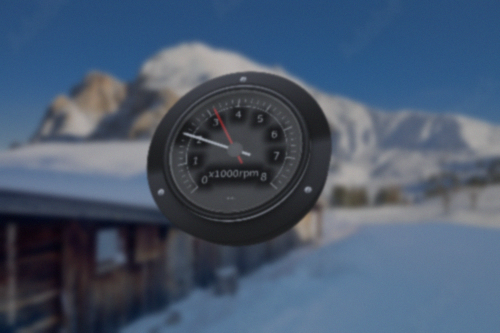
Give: 2000 rpm
